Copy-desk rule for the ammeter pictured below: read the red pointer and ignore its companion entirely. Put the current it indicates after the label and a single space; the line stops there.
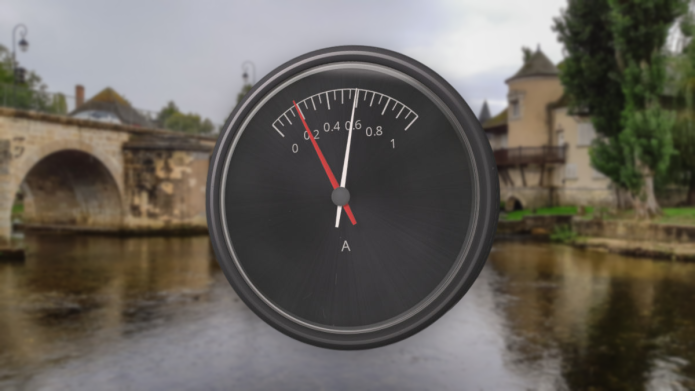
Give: 0.2 A
